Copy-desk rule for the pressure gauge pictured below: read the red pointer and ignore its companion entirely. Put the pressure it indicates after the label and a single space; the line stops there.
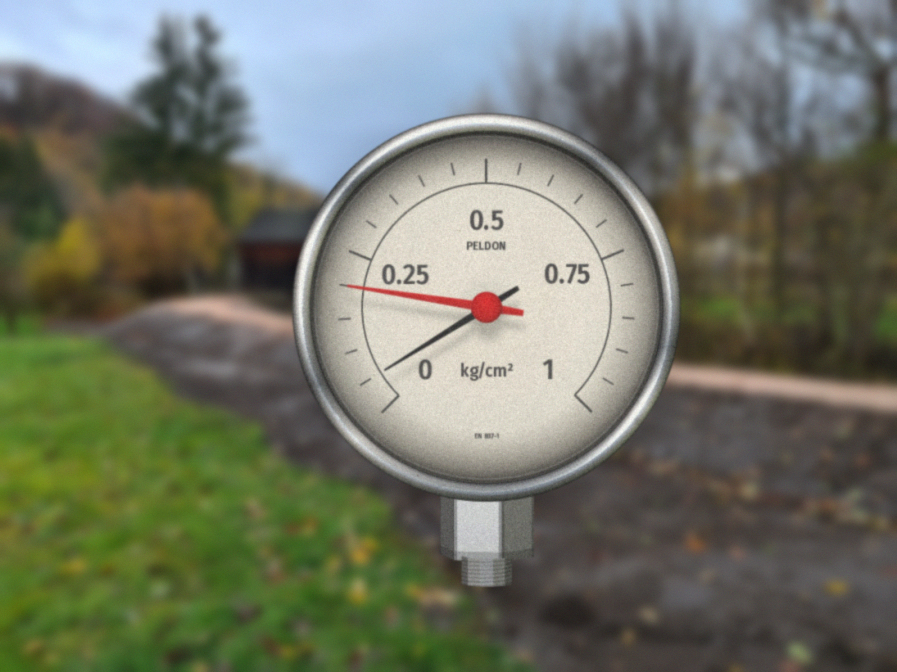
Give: 0.2 kg/cm²
